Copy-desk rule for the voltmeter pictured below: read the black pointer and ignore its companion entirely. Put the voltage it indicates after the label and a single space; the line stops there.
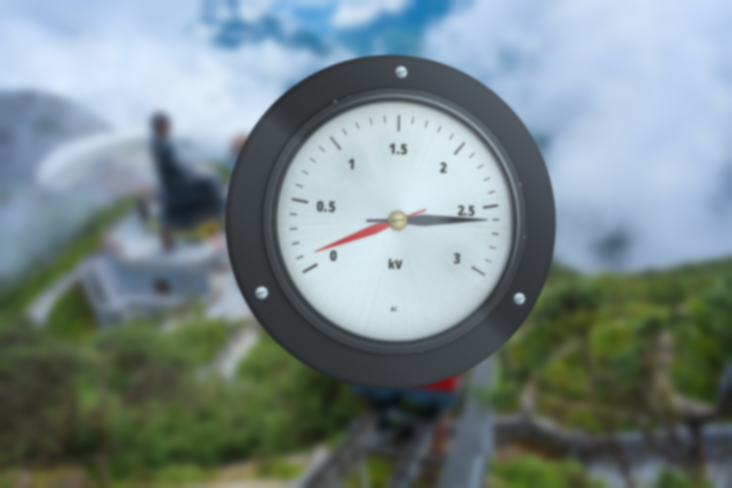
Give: 2.6 kV
